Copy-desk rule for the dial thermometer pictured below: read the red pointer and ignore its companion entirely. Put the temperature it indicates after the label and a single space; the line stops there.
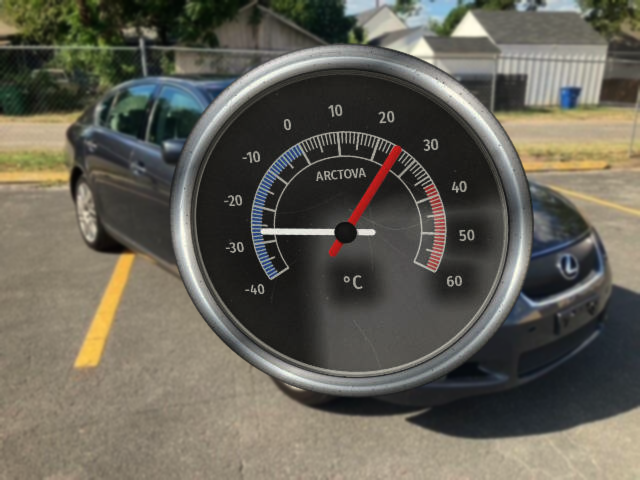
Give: 25 °C
